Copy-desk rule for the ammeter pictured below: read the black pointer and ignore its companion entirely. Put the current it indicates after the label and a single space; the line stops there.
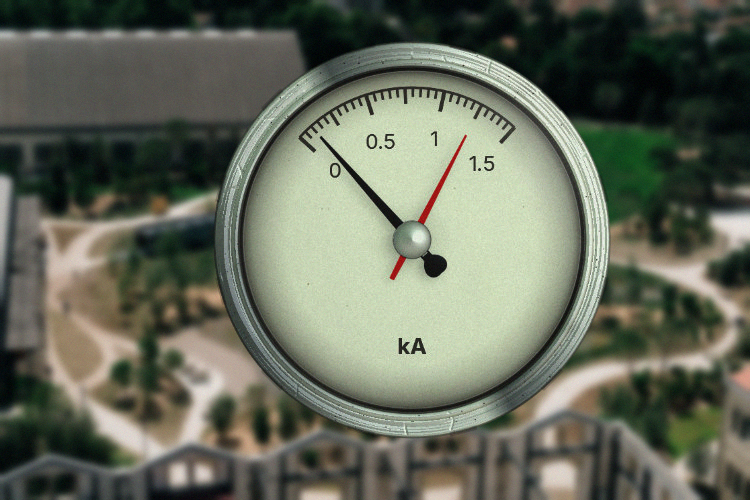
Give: 0.1 kA
